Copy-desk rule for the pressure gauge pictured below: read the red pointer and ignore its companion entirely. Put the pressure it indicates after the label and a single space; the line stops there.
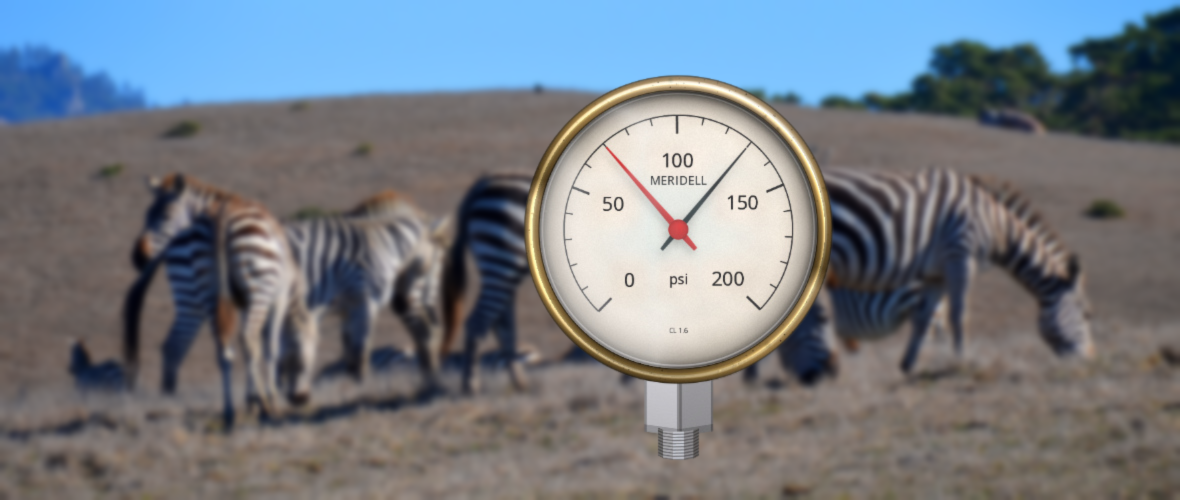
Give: 70 psi
